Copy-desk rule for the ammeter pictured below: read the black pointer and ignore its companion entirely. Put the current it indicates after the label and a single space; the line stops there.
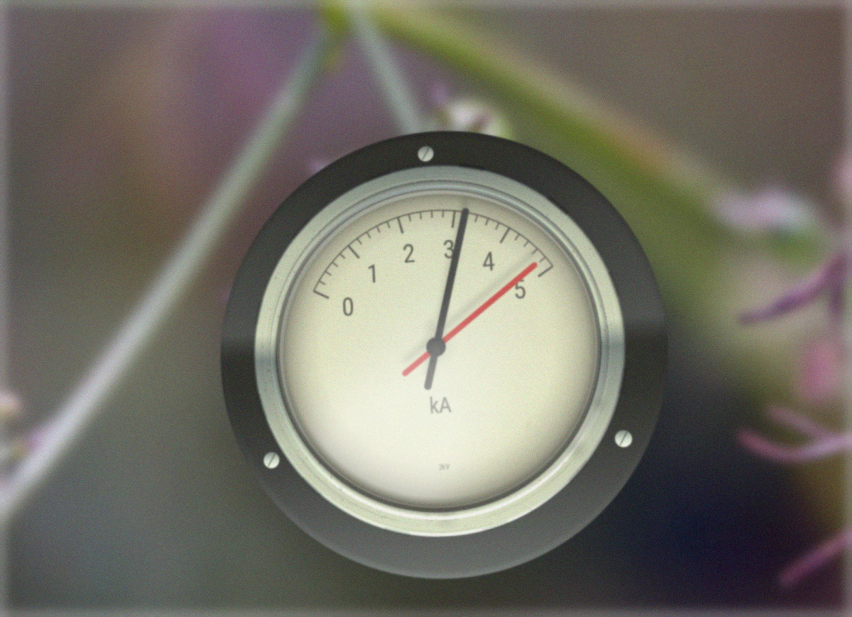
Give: 3.2 kA
